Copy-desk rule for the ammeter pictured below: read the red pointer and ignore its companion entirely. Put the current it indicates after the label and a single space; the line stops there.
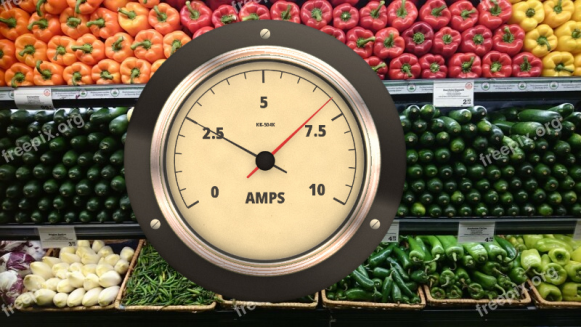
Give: 7 A
